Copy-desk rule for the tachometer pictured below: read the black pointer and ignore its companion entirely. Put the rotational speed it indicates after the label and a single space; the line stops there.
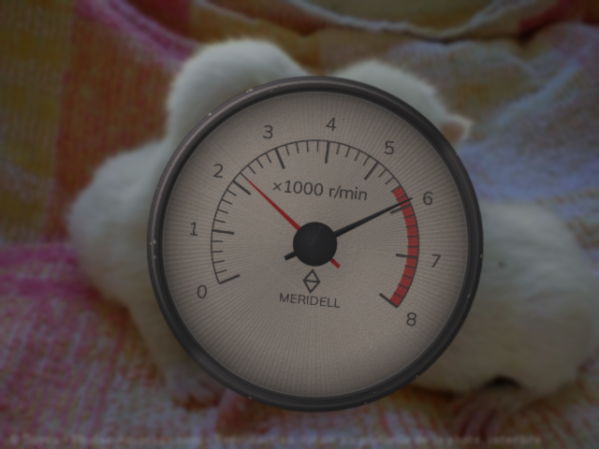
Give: 5900 rpm
